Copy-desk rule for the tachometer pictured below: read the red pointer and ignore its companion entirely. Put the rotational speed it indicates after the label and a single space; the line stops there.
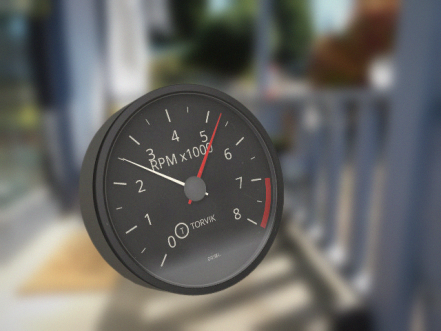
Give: 5250 rpm
